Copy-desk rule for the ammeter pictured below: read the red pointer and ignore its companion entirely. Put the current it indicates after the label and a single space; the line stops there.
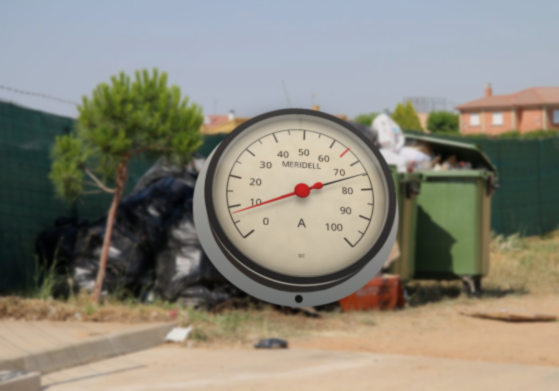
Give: 7.5 A
